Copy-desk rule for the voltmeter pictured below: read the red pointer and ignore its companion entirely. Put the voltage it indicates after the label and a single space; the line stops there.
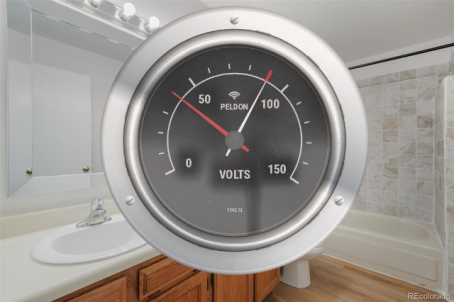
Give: 40 V
